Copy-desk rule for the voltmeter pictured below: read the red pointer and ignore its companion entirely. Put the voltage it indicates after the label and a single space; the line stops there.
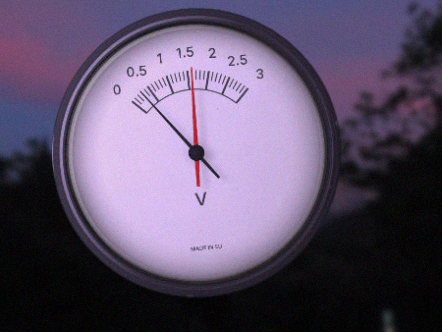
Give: 1.6 V
